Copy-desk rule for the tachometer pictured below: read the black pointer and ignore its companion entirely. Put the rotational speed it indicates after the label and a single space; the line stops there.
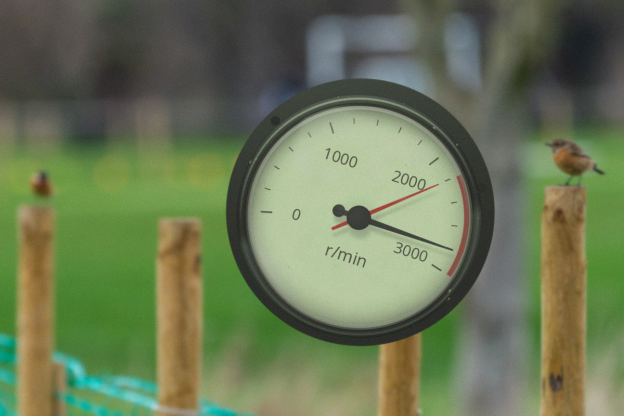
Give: 2800 rpm
